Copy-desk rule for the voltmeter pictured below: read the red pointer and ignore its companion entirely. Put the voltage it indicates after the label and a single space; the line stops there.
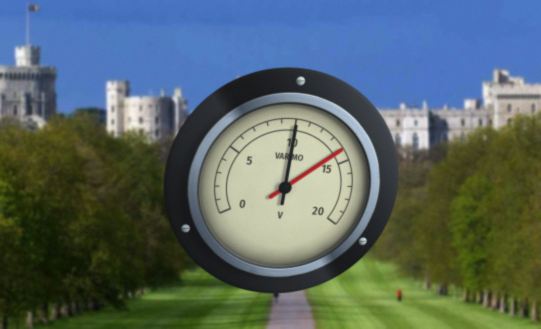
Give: 14 V
